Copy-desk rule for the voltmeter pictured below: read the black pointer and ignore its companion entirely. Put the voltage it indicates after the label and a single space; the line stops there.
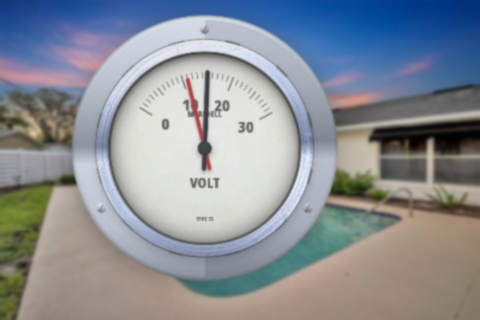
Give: 15 V
